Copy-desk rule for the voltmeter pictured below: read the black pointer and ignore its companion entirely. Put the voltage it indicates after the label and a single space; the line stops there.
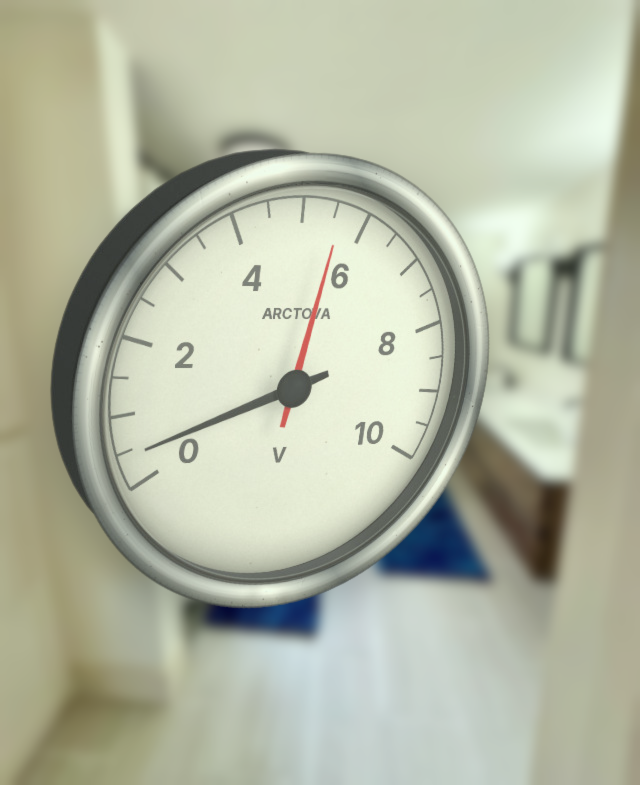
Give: 0.5 V
